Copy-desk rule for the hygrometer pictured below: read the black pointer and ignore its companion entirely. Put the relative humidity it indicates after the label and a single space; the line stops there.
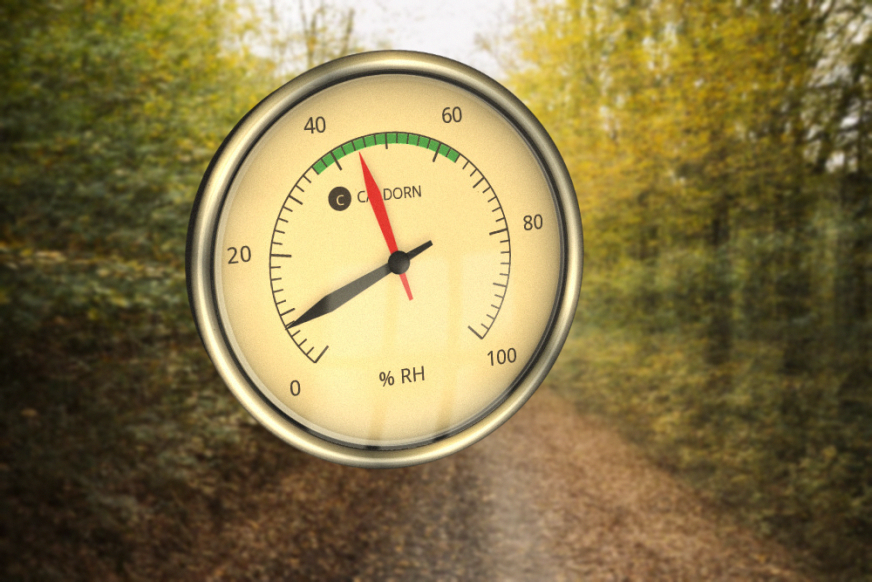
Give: 8 %
